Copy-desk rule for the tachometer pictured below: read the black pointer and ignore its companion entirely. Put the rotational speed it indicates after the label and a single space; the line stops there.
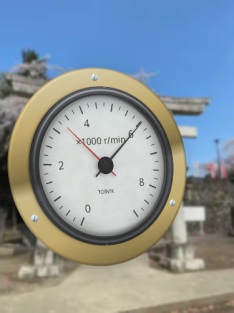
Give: 6000 rpm
